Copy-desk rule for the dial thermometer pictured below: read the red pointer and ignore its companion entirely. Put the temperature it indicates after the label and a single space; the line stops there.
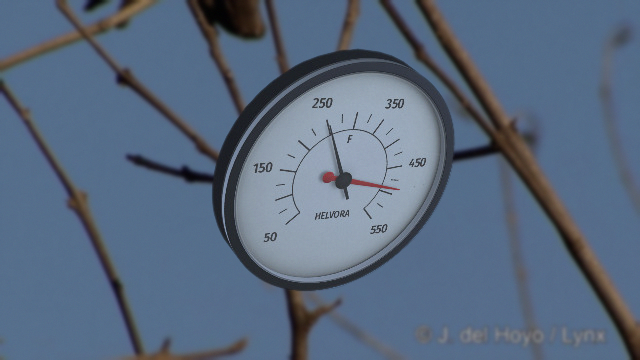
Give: 487.5 °F
